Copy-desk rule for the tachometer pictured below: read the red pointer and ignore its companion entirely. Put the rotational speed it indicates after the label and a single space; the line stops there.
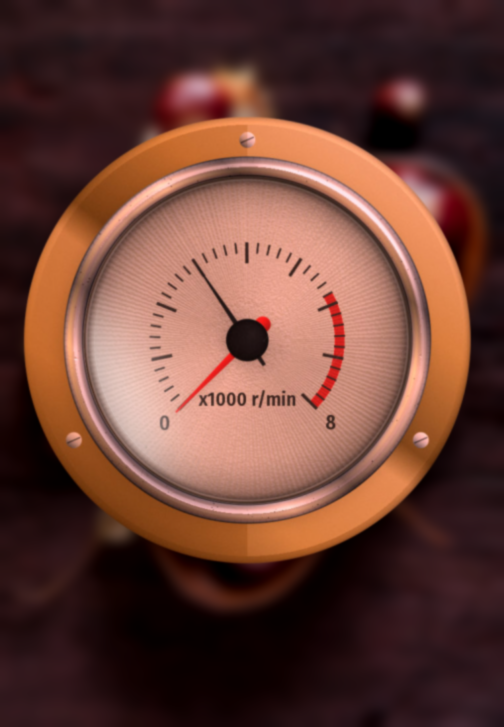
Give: 0 rpm
